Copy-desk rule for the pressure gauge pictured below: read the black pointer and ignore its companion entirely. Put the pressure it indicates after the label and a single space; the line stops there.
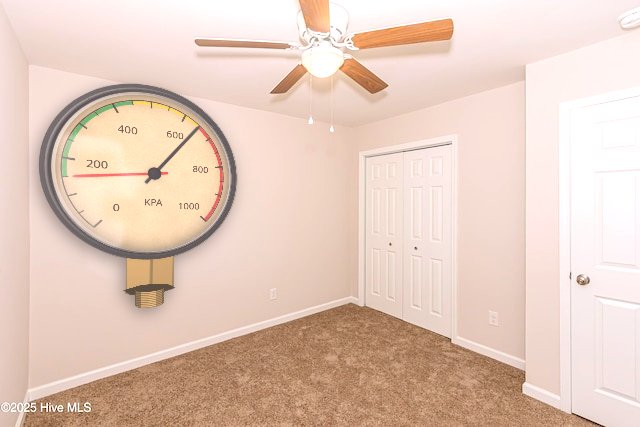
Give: 650 kPa
